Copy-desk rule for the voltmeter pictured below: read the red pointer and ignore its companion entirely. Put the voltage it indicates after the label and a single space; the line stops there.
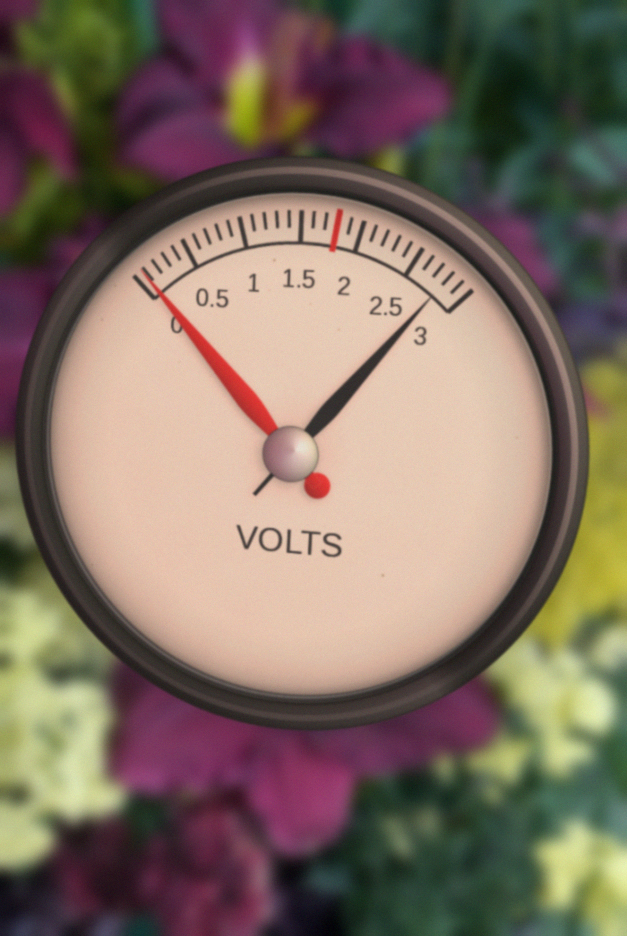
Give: 0.1 V
